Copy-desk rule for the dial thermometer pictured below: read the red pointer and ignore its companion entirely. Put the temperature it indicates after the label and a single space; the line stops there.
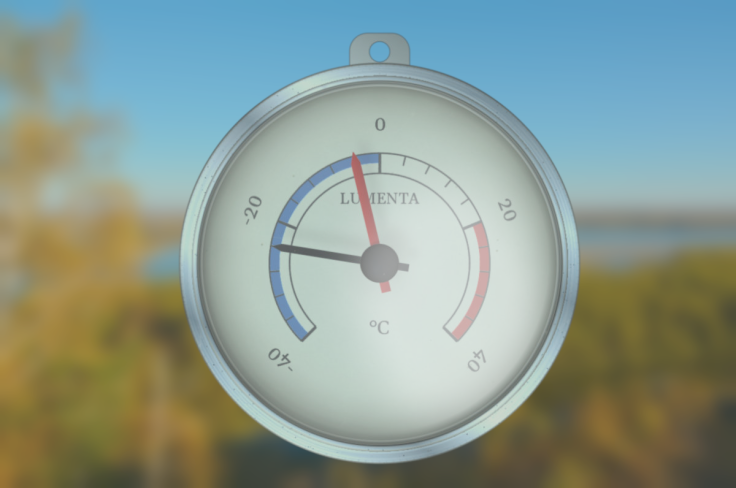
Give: -4 °C
